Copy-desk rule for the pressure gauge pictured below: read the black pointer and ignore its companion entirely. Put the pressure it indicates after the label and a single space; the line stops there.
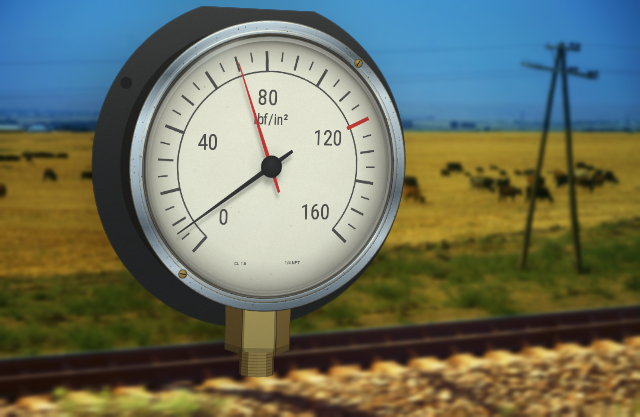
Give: 7.5 psi
